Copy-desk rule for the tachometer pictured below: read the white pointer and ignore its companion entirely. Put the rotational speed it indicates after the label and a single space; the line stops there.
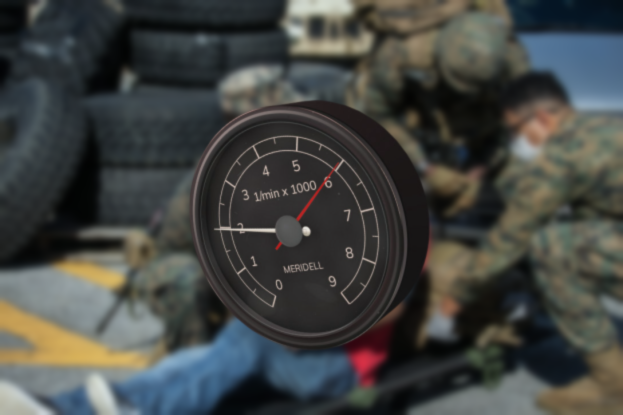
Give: 2000 rpm
